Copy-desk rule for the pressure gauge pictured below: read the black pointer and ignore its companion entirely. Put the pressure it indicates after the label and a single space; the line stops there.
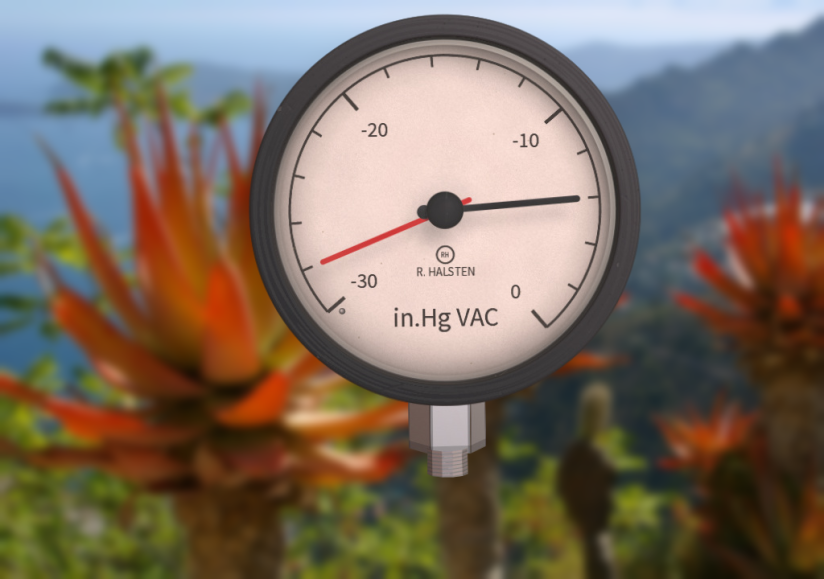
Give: -6 inHg
